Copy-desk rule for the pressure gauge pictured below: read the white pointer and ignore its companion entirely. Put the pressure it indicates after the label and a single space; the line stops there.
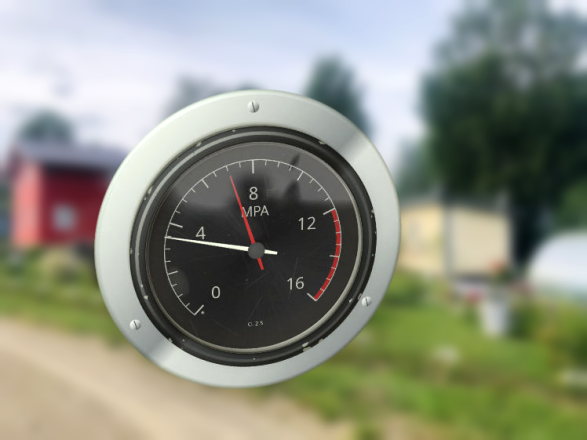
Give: 3.5 MPa
